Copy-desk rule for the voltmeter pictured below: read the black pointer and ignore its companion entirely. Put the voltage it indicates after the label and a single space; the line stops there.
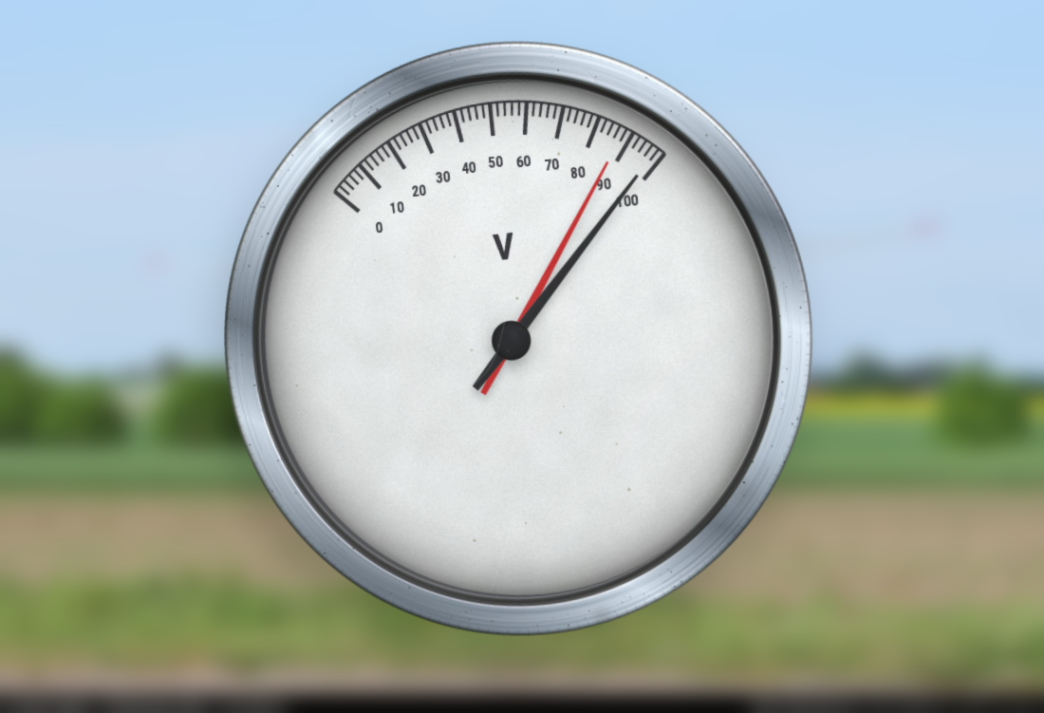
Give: 98 V
